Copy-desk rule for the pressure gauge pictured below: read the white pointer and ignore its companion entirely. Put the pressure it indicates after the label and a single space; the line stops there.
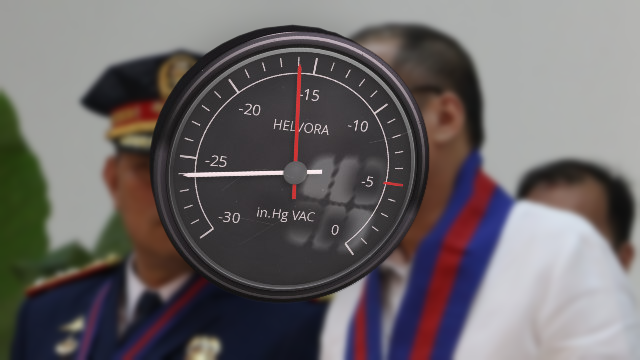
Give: -26 inHg
